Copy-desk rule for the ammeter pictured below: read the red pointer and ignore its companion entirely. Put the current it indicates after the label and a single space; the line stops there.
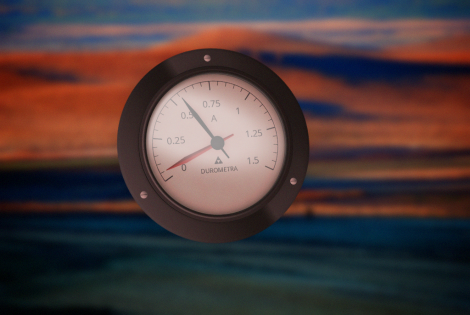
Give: 0.05 A
